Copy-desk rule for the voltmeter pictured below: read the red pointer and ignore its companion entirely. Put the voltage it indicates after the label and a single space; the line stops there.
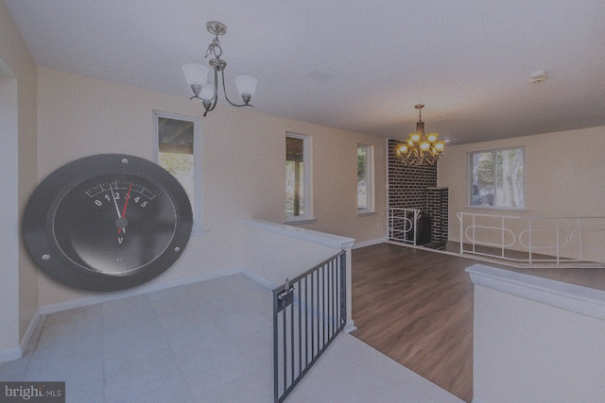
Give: 3 V
